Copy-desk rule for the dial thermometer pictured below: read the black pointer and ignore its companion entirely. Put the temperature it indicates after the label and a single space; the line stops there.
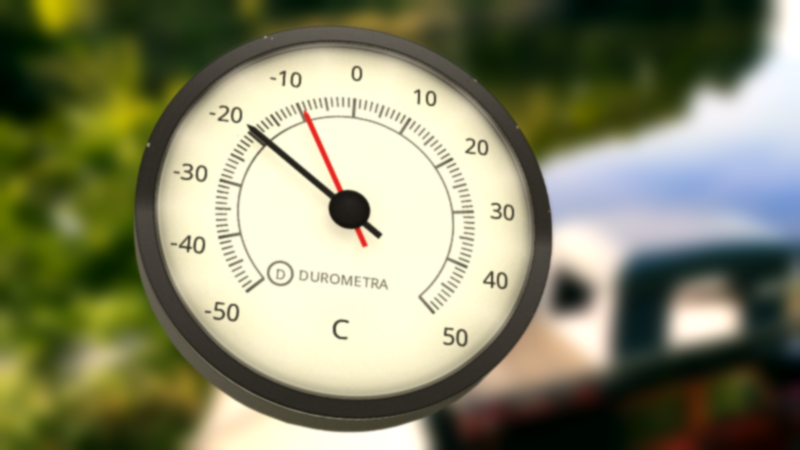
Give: -20 °C
